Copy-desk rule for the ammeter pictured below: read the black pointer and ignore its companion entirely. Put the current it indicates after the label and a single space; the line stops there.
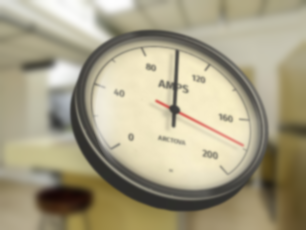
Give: 100 A
